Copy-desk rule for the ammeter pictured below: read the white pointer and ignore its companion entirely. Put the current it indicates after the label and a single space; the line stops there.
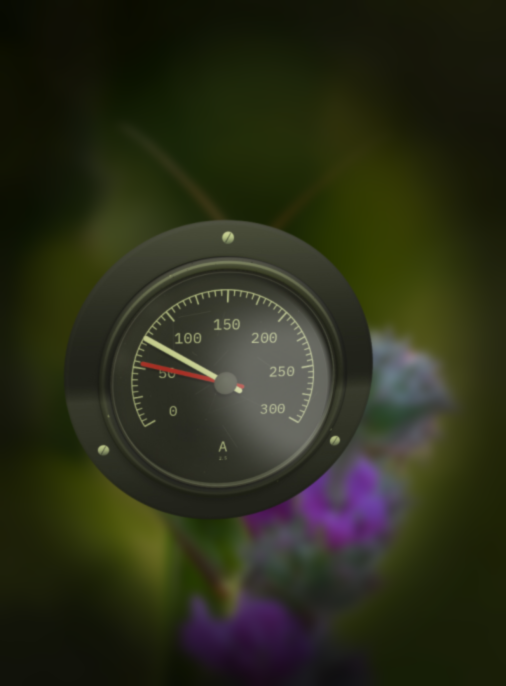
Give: 75 A
